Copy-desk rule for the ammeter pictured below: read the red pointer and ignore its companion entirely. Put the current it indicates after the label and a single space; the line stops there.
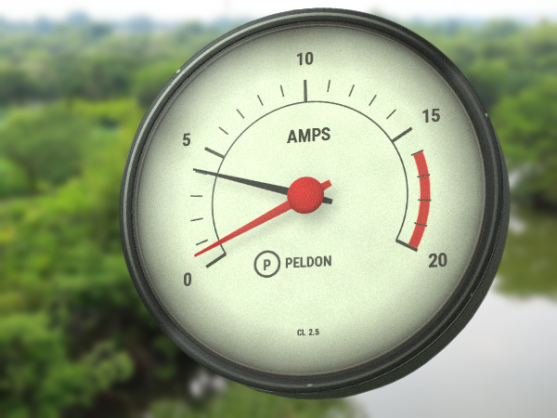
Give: 0.5 A
